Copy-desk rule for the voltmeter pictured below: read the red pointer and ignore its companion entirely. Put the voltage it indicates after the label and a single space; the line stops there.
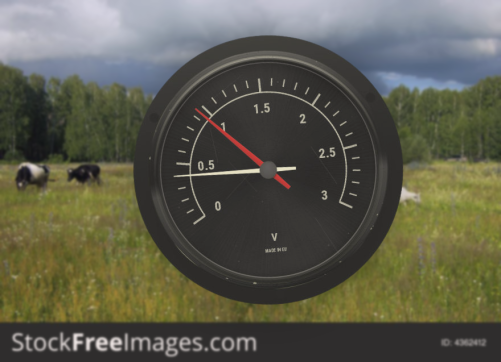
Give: 0.95 V
